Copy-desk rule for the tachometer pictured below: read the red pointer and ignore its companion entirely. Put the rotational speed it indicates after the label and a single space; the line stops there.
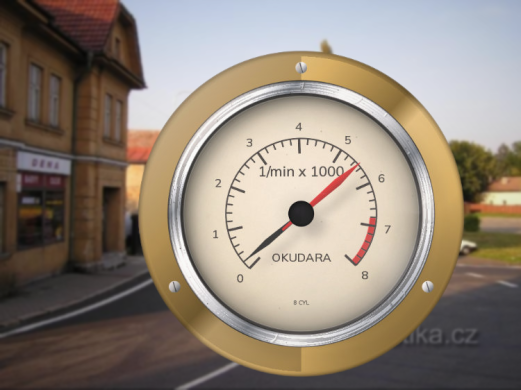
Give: 5500 rpm
